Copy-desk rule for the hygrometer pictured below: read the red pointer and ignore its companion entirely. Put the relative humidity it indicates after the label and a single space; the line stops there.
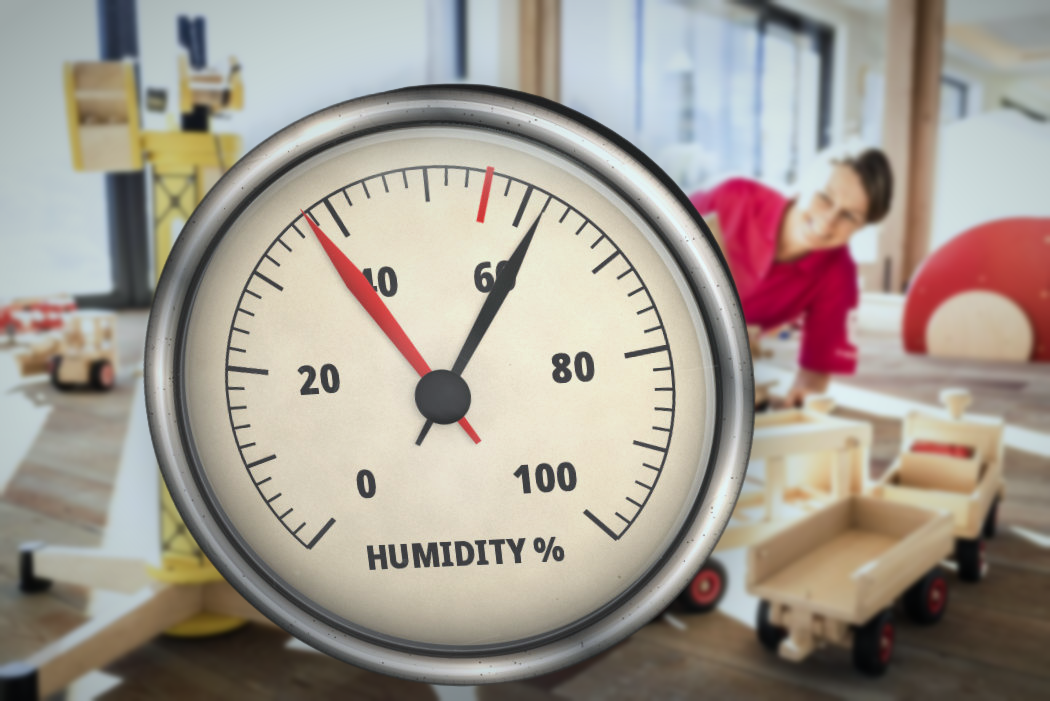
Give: 38 %
